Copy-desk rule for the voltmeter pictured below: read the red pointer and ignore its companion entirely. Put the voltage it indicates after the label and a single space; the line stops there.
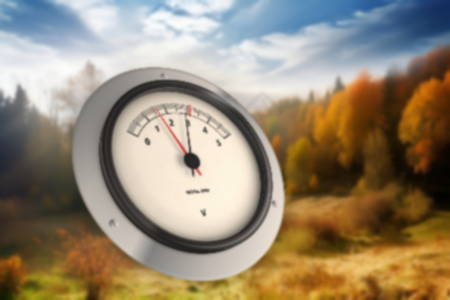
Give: 1.5 V
